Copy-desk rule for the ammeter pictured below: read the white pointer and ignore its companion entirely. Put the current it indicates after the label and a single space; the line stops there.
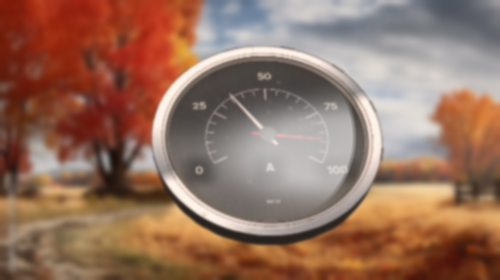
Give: 35 A
